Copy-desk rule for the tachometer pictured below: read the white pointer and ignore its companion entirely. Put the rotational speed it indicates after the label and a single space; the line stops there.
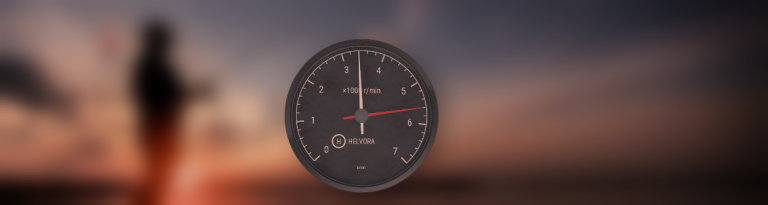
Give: 3400 rpm
